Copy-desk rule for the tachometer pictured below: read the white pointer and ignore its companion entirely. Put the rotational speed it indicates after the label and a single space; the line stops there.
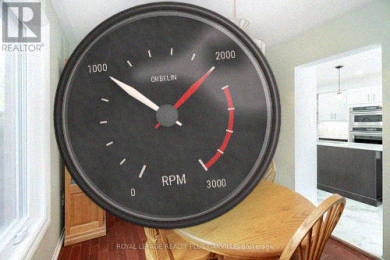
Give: 1000 rpm
